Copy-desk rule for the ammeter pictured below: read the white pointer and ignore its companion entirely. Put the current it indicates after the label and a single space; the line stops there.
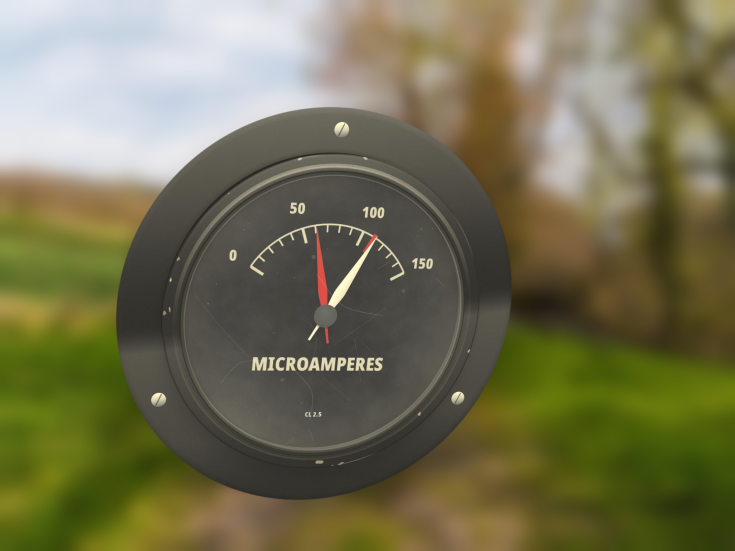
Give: 110 µA
